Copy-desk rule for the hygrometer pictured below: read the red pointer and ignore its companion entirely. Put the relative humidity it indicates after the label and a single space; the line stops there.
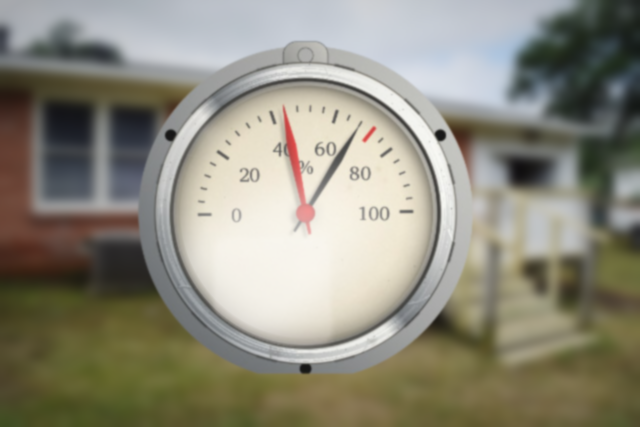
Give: 44 %
